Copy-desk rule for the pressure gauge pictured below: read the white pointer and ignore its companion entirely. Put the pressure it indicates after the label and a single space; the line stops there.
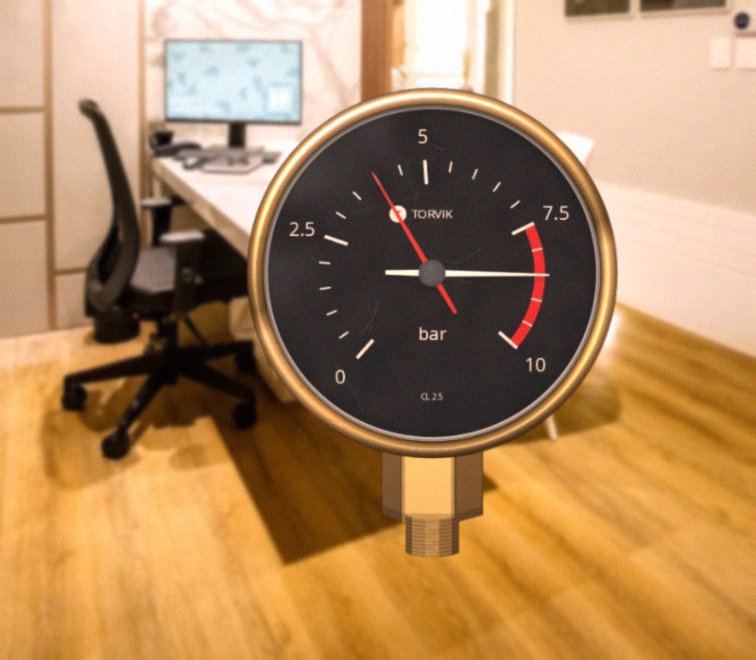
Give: 8.5 bar
